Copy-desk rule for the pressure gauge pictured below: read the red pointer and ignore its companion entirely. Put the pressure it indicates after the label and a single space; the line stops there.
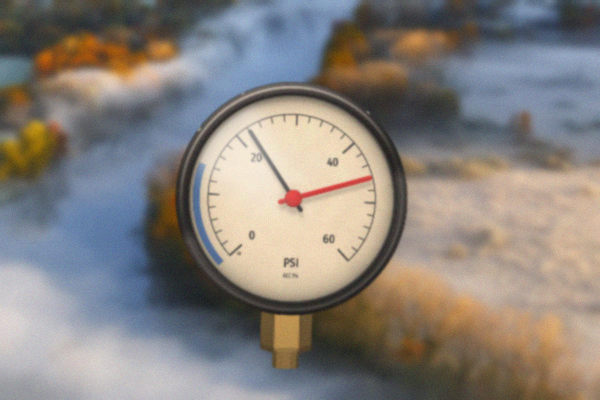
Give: 46 psi
